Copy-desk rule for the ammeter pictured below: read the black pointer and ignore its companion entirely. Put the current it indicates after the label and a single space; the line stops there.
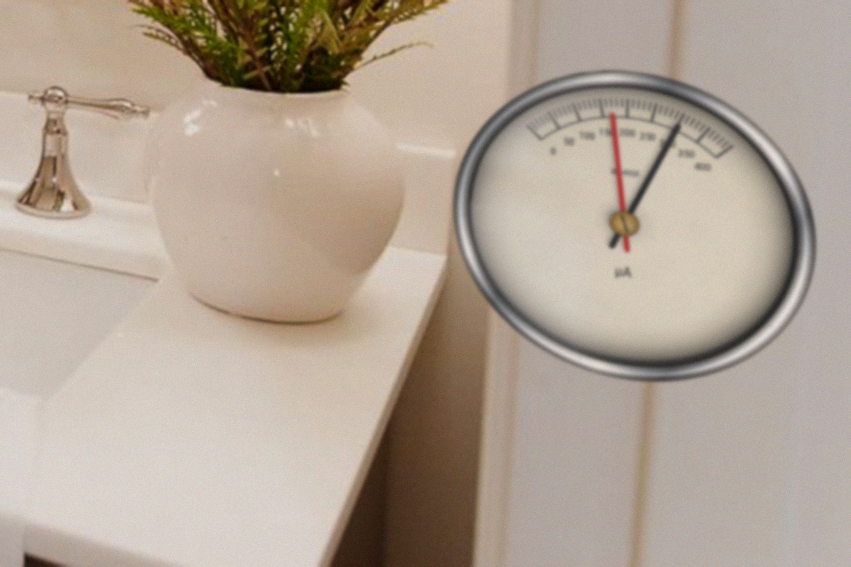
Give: 300 µA
